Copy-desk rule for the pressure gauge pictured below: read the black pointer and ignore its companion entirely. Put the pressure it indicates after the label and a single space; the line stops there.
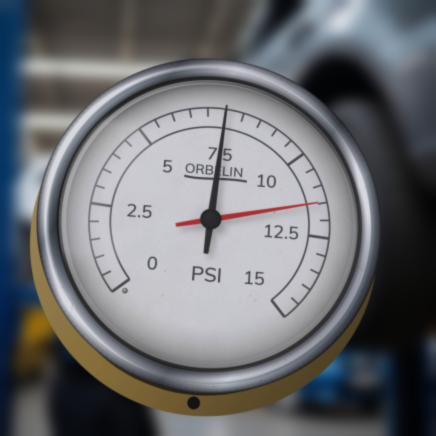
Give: 7.5 psi
